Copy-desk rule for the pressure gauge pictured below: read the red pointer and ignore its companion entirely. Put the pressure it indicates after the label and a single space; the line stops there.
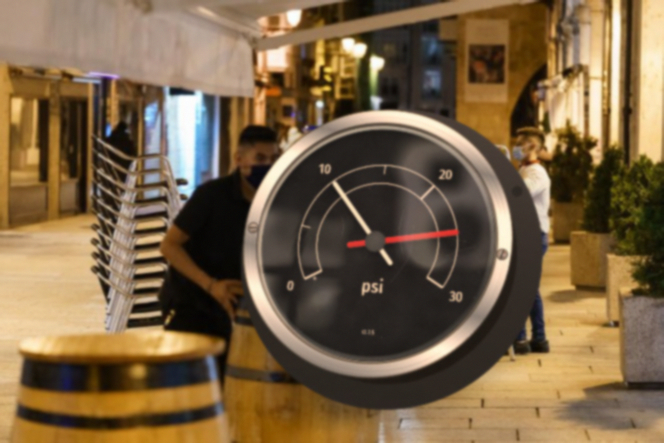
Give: 25 psi
